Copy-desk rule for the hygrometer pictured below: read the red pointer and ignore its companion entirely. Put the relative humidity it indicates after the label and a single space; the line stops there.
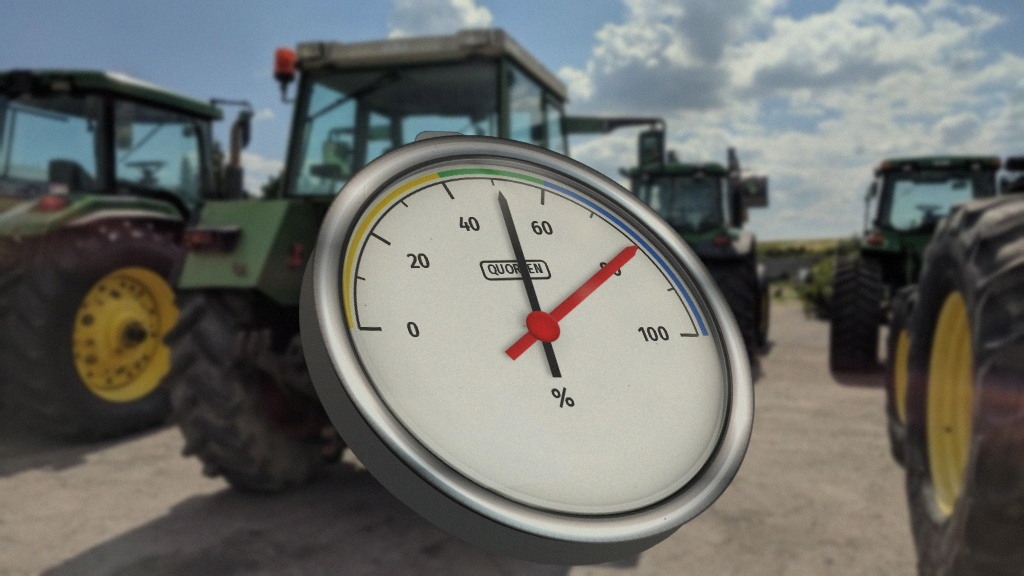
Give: 80 %
